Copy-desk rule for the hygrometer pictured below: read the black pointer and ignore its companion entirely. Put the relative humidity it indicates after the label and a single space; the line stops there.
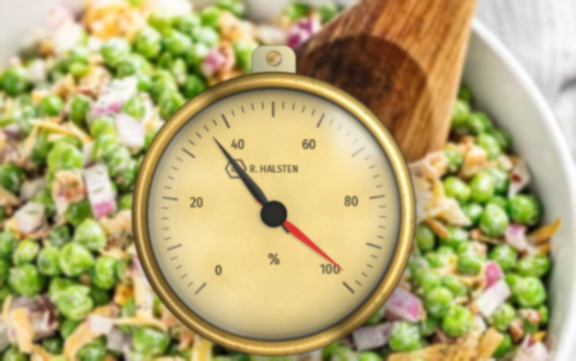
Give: 36 %
